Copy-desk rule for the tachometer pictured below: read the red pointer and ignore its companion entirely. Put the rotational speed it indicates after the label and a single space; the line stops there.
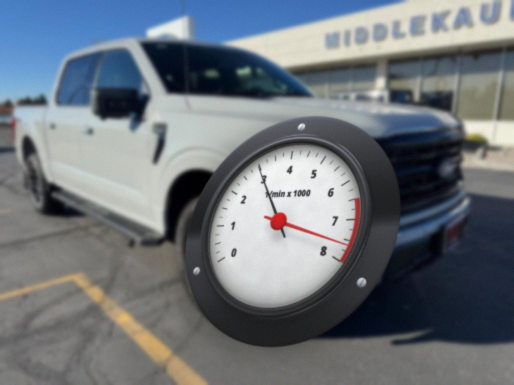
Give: 7625 rpm
